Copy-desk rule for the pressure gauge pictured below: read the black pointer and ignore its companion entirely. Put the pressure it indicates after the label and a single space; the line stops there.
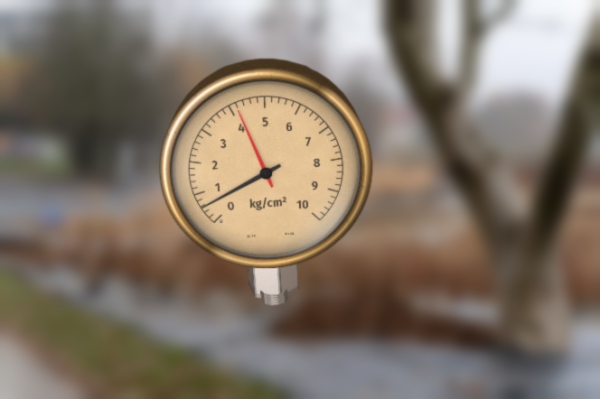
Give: 0.6 kg/cm²
